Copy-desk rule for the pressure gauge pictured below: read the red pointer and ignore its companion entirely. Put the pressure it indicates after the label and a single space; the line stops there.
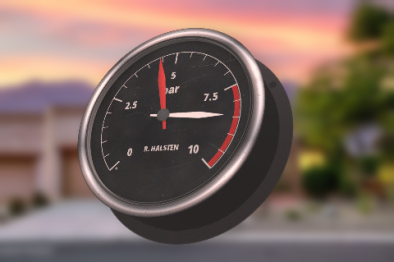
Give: 4.5 bar
